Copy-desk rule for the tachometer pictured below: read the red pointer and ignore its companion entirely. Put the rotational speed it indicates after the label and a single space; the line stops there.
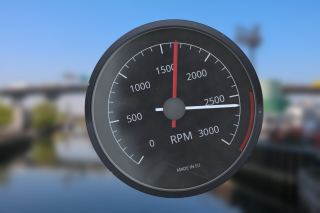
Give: 1650 rpm
